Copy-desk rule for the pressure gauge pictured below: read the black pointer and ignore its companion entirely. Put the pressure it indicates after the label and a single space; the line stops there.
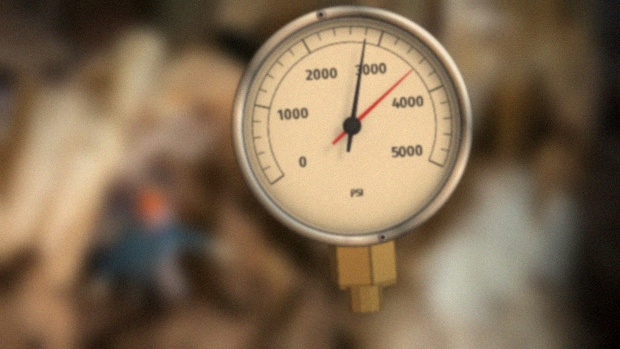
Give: 2800 psi
